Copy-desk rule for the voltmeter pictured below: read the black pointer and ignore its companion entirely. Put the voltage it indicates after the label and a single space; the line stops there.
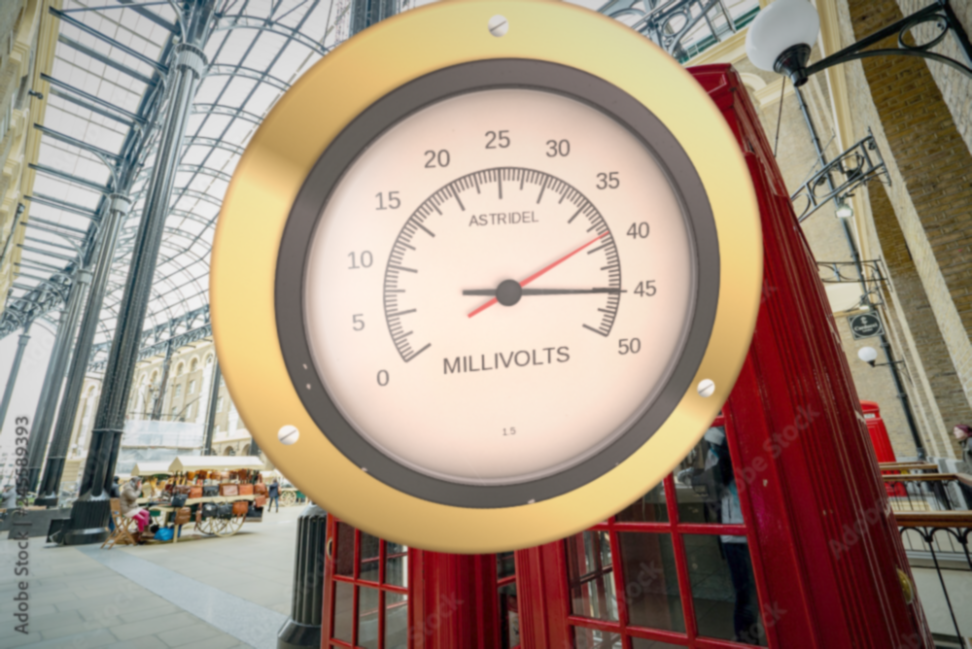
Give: 45 mV
